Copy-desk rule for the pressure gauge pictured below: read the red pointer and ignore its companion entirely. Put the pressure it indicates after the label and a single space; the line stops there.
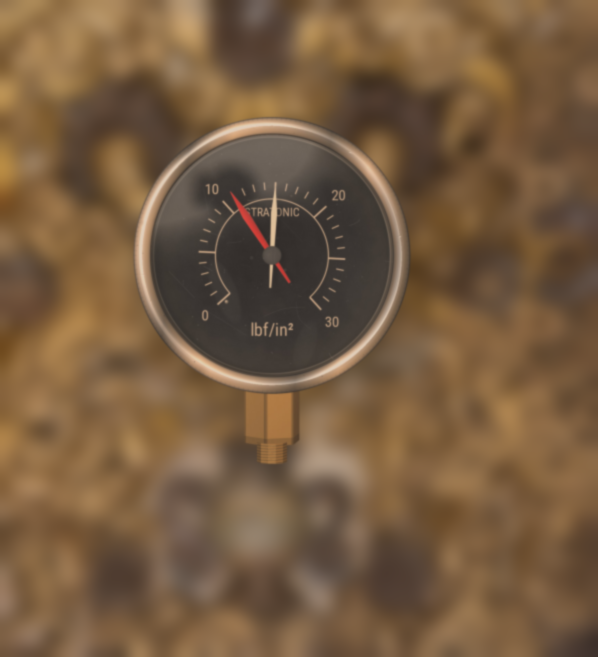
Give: 11 psi
